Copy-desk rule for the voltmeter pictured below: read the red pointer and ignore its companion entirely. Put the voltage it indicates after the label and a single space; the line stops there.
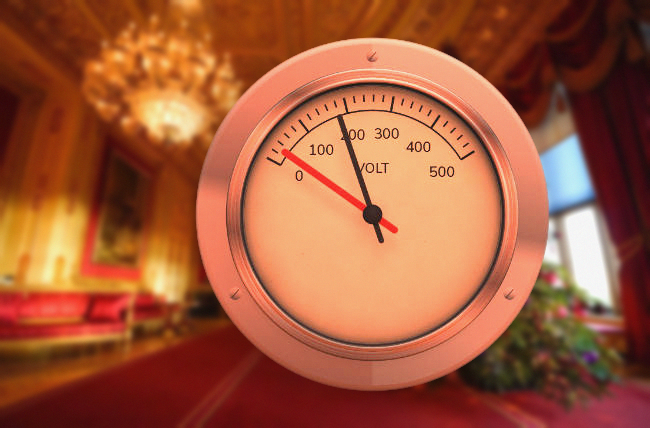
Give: 30 V
